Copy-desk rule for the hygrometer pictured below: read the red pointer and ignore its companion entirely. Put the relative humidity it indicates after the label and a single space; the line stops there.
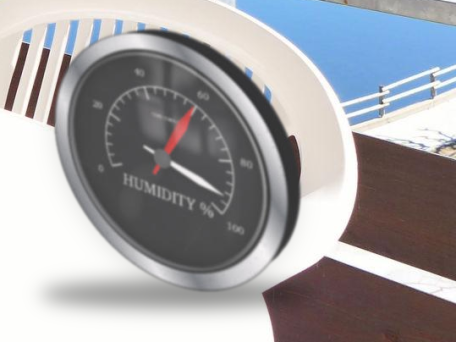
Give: 60 %
